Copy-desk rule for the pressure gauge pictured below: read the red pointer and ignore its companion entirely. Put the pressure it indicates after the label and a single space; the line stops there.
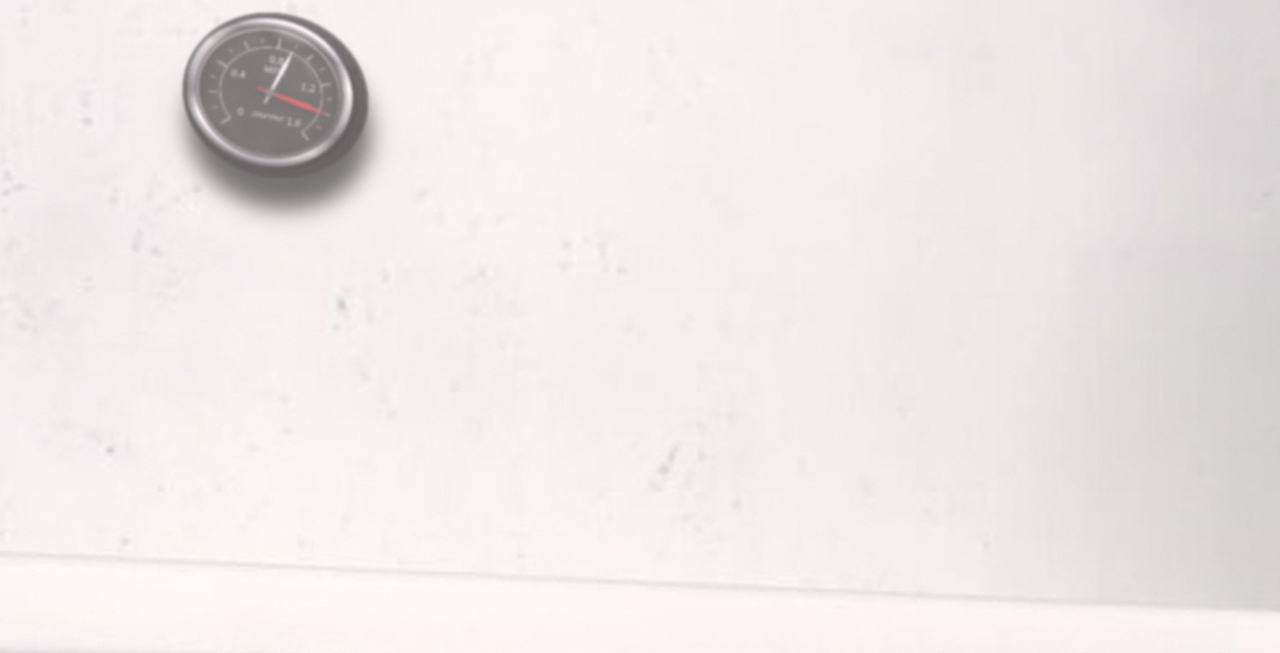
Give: 1.4 MPa
